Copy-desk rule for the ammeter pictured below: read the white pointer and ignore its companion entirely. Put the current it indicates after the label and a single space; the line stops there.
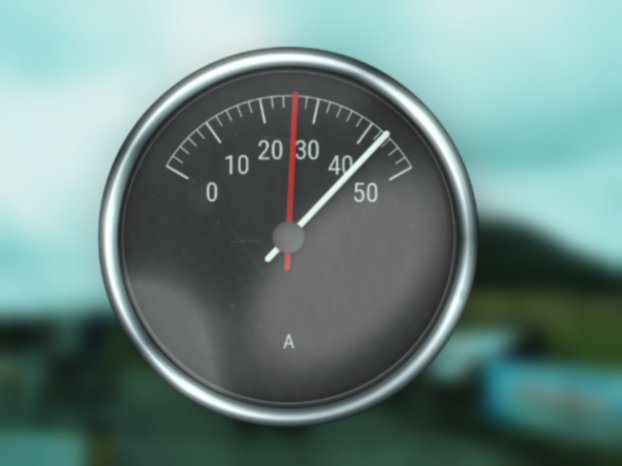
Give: 43 A
